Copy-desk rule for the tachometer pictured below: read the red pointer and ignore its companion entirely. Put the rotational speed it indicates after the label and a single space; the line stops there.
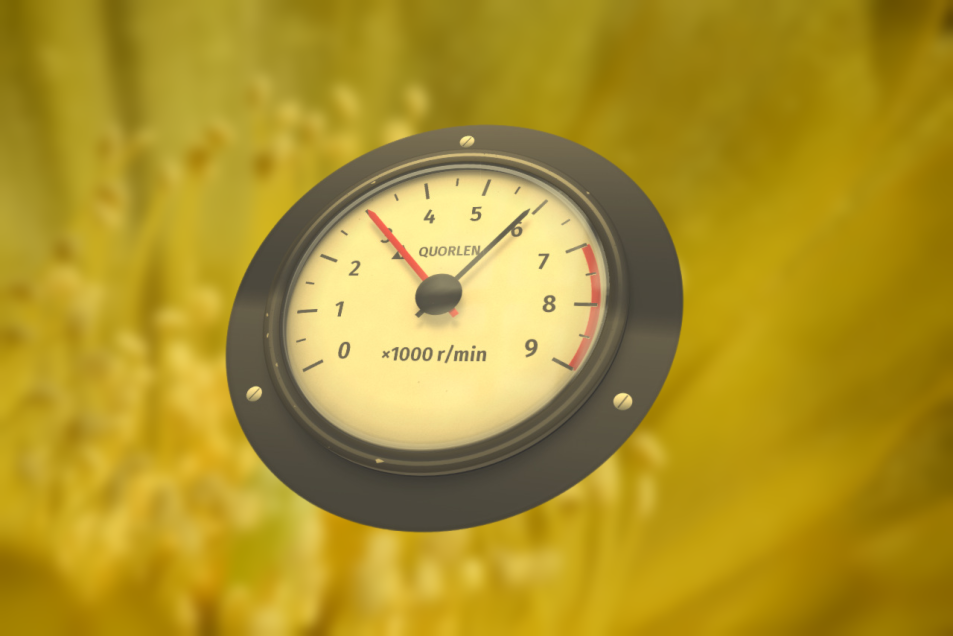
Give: 3000 rpm
